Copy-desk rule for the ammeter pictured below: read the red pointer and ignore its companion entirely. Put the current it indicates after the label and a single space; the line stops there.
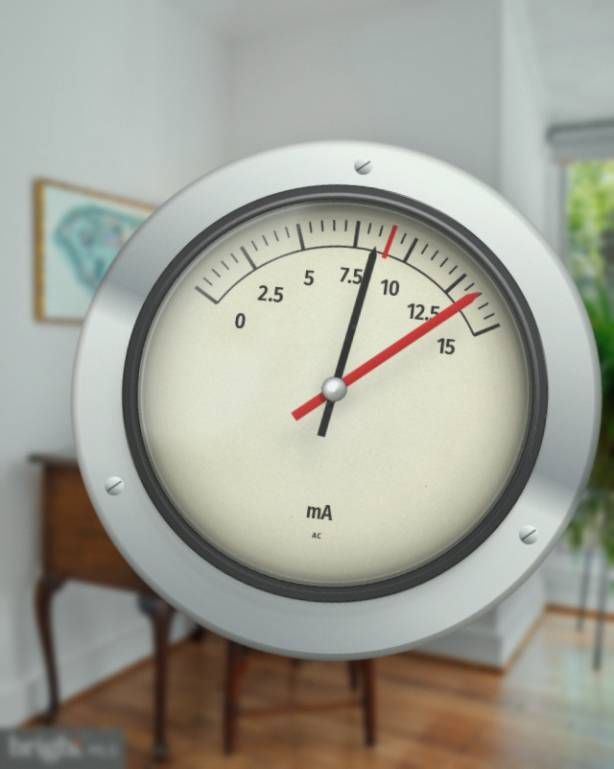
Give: 13.5 mA
